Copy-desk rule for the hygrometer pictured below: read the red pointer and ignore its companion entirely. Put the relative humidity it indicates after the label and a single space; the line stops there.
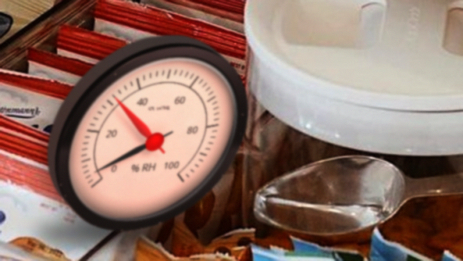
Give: 32 %
